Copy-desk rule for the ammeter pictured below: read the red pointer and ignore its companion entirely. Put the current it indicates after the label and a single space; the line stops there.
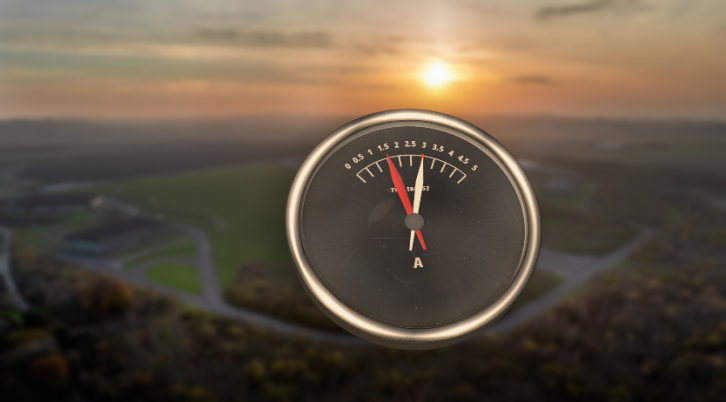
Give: 1.5 A
